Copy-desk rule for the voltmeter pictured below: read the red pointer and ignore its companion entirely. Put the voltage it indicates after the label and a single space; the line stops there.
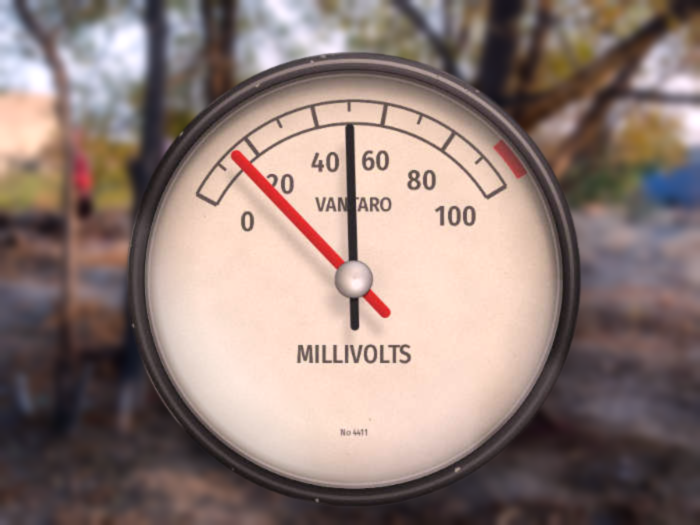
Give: 15 mV
